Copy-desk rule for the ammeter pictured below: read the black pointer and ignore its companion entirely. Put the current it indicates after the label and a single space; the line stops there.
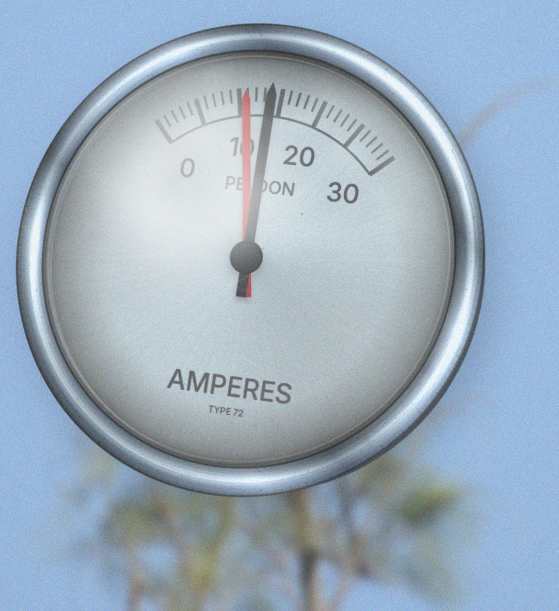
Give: 14 A
